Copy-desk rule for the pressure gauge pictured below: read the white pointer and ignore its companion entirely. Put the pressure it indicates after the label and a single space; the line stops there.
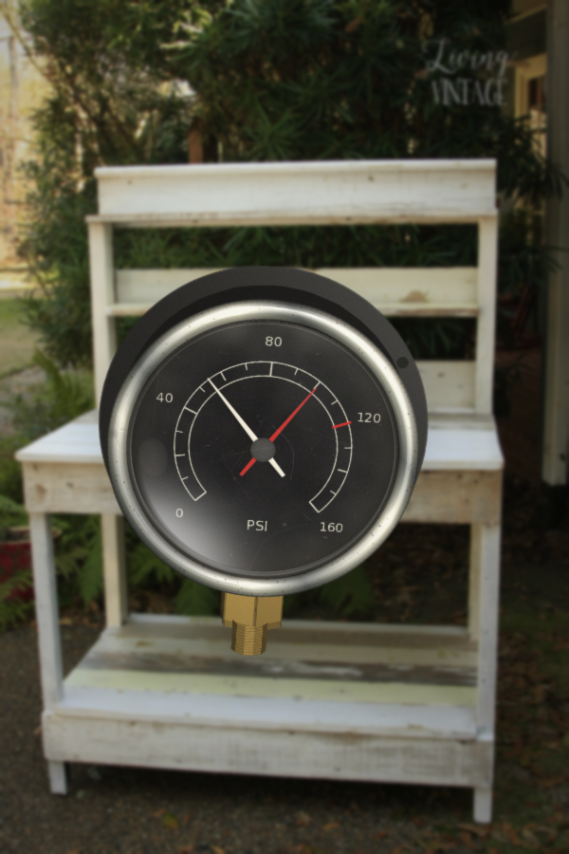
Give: 55 psi
